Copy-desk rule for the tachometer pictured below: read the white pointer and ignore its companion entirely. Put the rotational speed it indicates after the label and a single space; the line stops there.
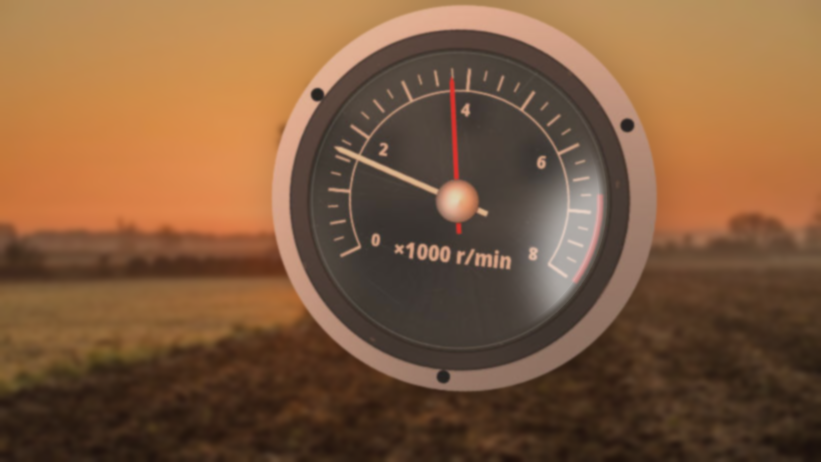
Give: 1625 rpm
